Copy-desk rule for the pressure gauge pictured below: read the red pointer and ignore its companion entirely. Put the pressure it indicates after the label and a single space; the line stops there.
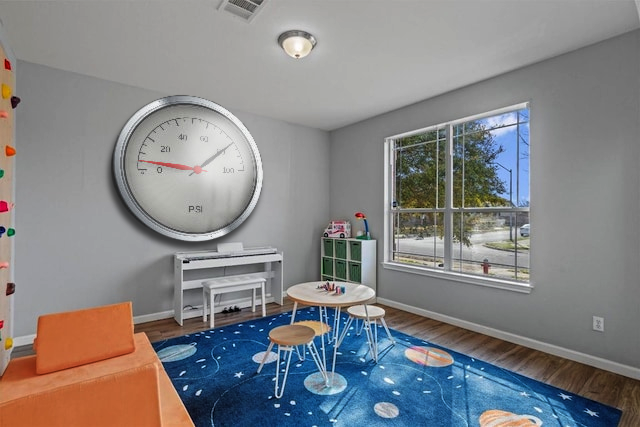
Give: 5 psi
